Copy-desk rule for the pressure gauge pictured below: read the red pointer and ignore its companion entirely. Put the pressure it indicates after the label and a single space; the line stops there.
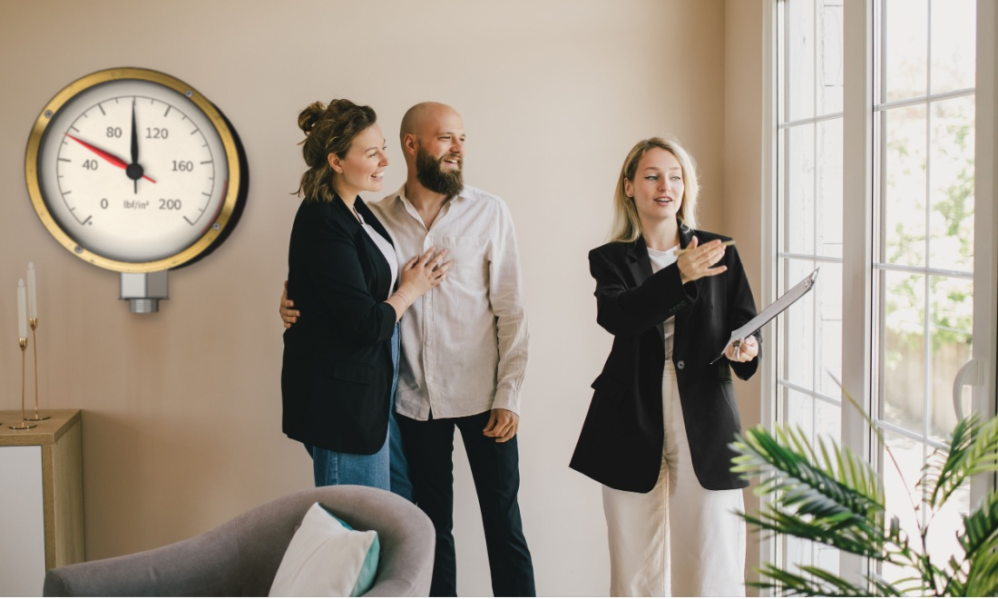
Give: 55 psi
